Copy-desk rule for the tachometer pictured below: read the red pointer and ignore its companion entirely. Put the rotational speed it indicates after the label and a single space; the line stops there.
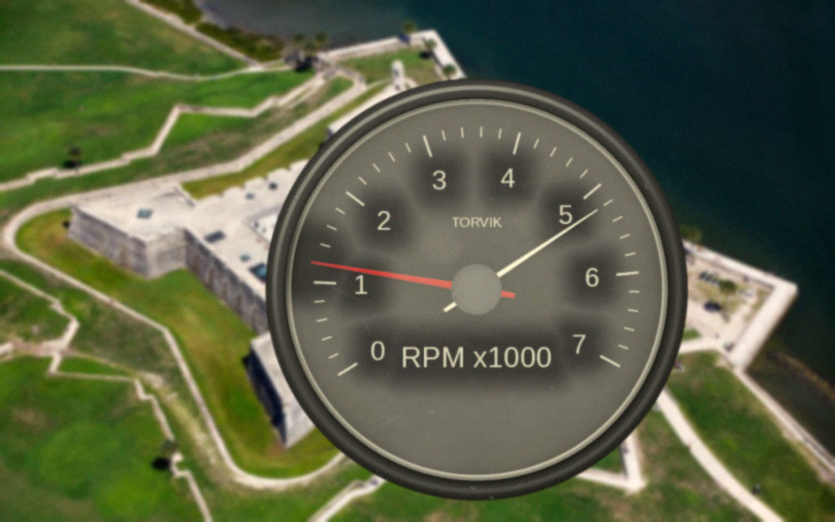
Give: 1200 rpm
